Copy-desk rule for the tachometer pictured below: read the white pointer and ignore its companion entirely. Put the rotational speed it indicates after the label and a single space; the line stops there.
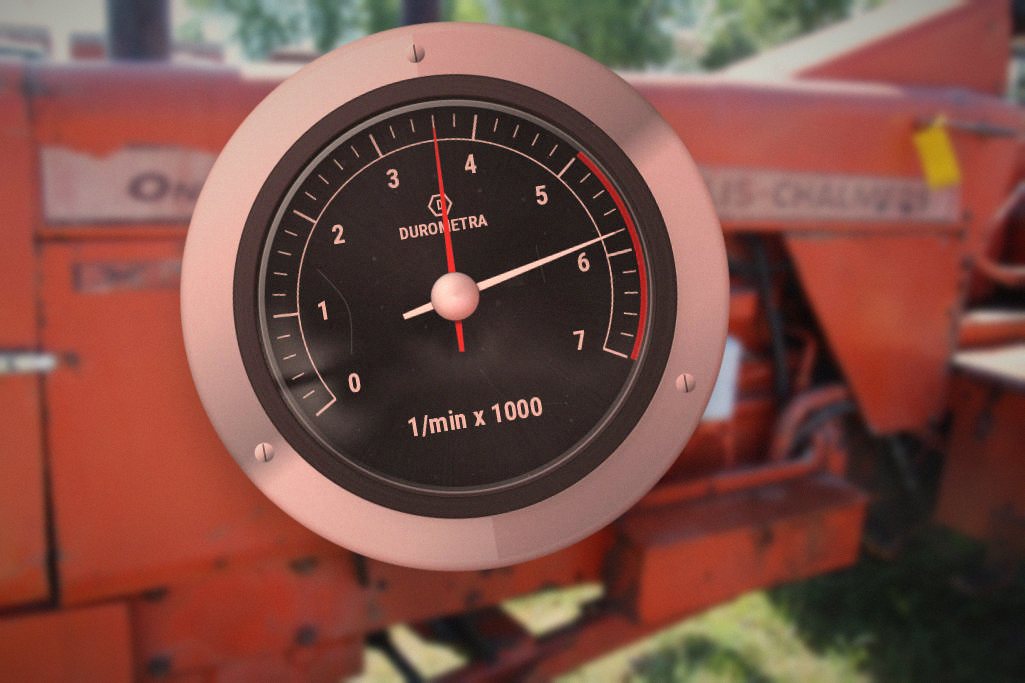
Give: 5800 rpm
